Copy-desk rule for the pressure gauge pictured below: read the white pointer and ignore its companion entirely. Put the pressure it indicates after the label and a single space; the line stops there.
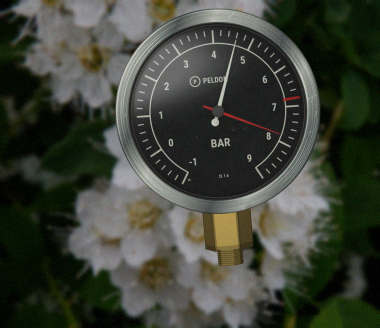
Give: 4.6 bar
